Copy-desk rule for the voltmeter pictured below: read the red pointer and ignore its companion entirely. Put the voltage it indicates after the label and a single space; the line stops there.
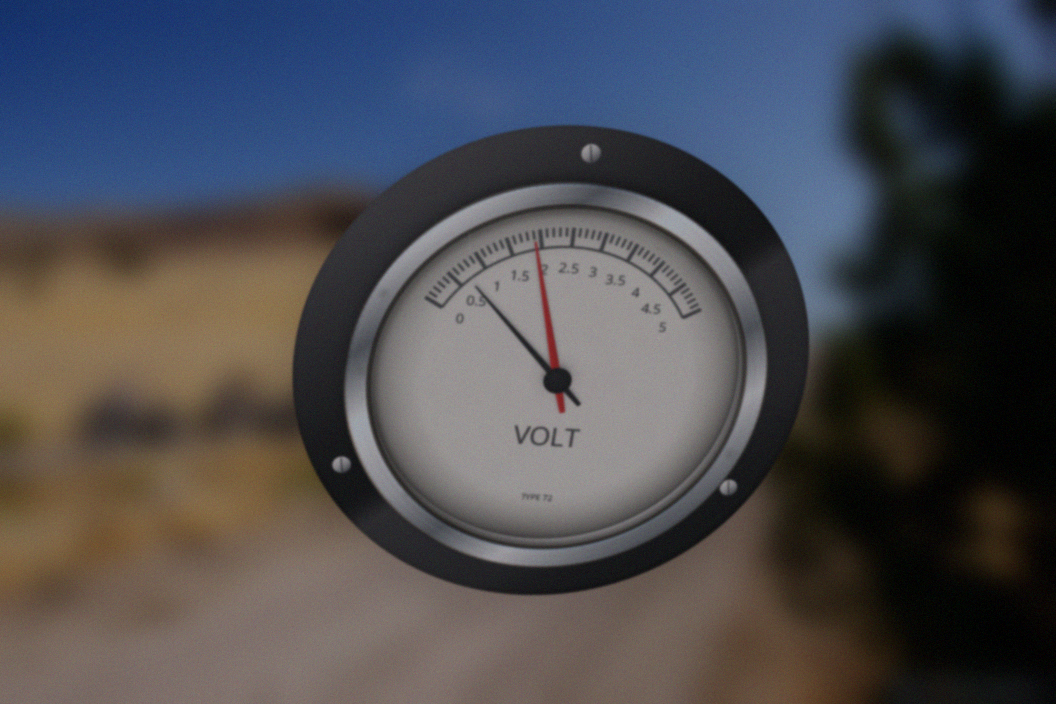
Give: 1.9 V
